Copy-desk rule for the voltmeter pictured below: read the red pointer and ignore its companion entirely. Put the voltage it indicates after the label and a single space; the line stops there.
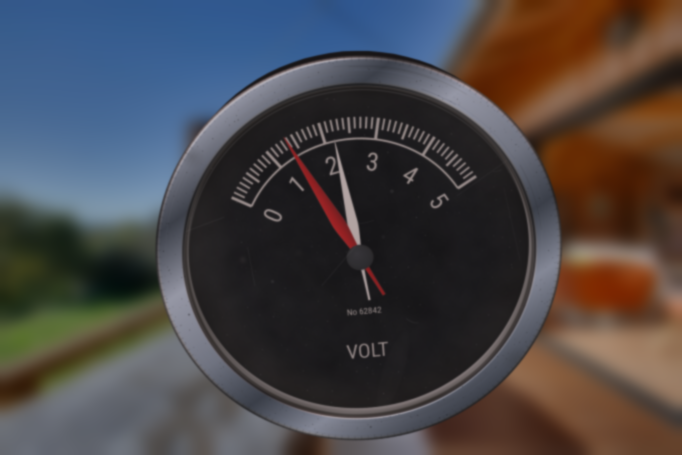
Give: 1.4 V
